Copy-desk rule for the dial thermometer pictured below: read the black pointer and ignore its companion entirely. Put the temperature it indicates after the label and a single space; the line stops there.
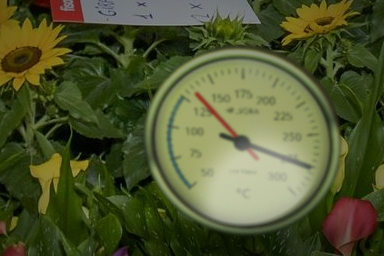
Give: 275 °C
